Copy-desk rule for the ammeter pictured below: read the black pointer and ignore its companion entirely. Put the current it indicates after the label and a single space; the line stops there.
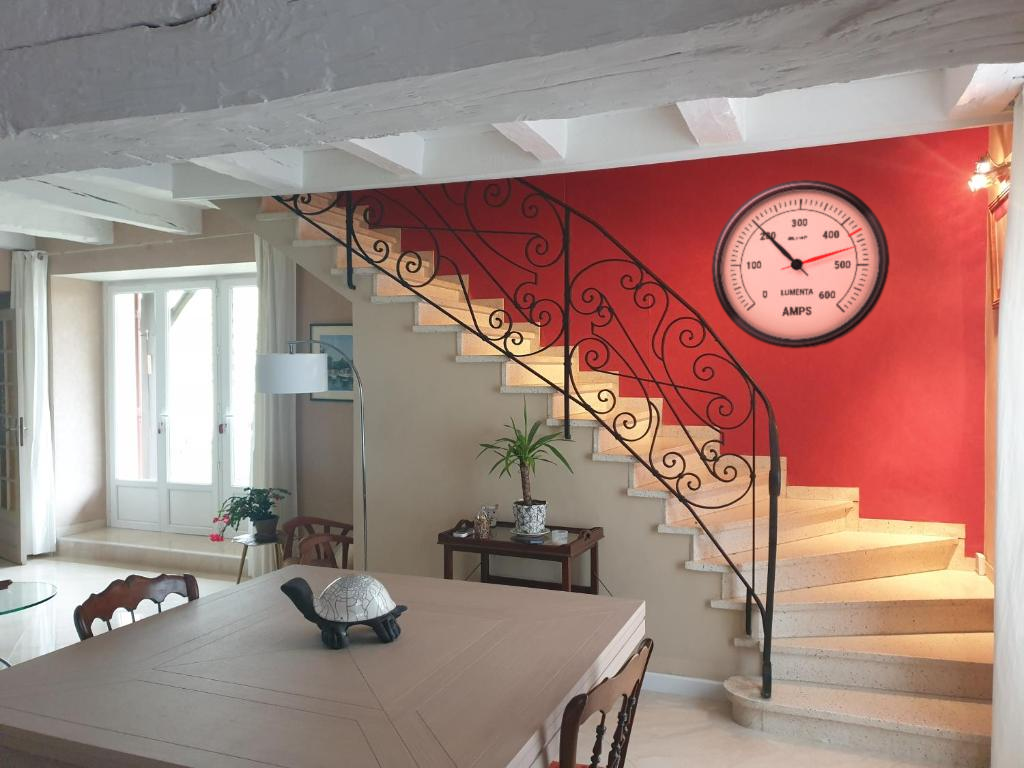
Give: 200 A
